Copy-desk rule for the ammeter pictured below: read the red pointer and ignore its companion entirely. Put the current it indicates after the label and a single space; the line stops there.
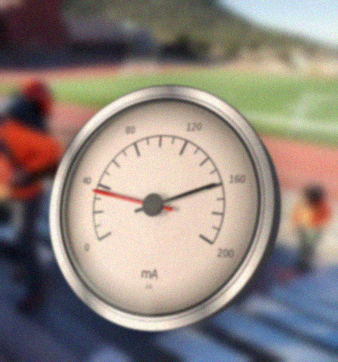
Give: 35 mA
